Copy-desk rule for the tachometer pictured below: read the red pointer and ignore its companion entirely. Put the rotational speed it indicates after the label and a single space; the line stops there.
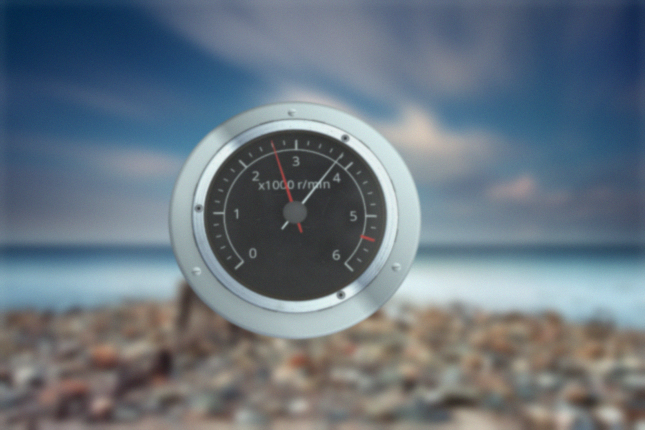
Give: 2600 rpm
